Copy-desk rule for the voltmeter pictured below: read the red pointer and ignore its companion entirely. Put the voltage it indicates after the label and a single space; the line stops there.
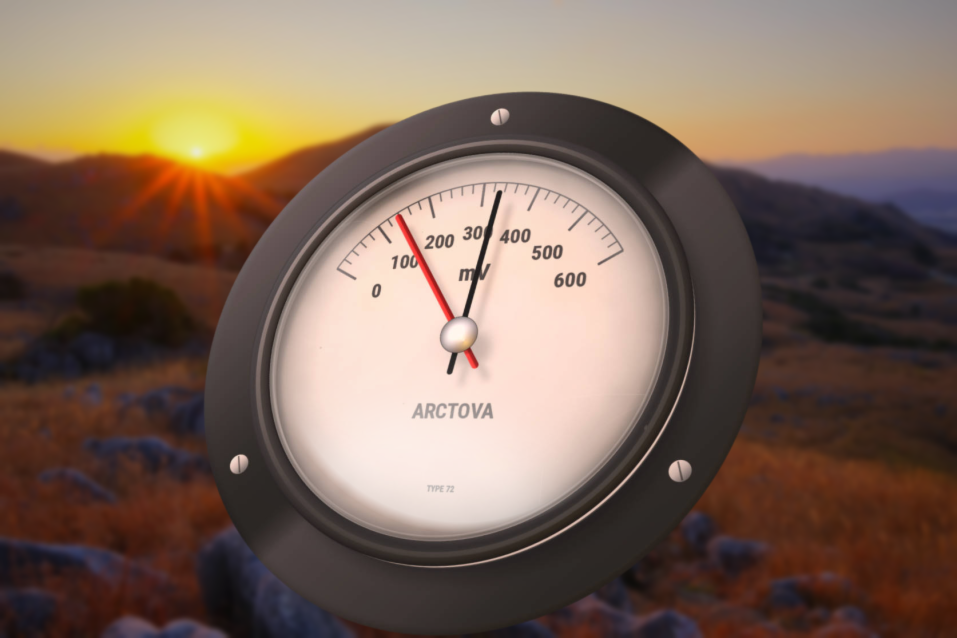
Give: 140 mV
